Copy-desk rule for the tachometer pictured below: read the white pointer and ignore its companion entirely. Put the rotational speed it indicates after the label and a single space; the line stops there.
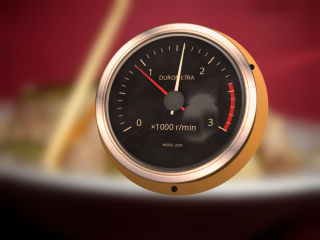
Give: 1600 rpm
